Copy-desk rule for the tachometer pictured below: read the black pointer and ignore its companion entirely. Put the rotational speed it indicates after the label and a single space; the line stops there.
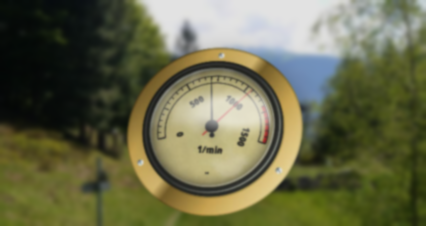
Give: 700 rpm
